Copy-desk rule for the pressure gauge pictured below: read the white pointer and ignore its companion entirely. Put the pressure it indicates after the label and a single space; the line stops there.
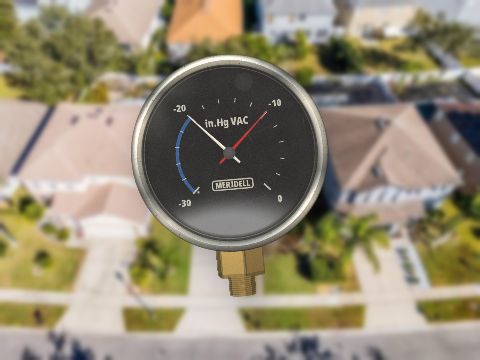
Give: -20 inHg
